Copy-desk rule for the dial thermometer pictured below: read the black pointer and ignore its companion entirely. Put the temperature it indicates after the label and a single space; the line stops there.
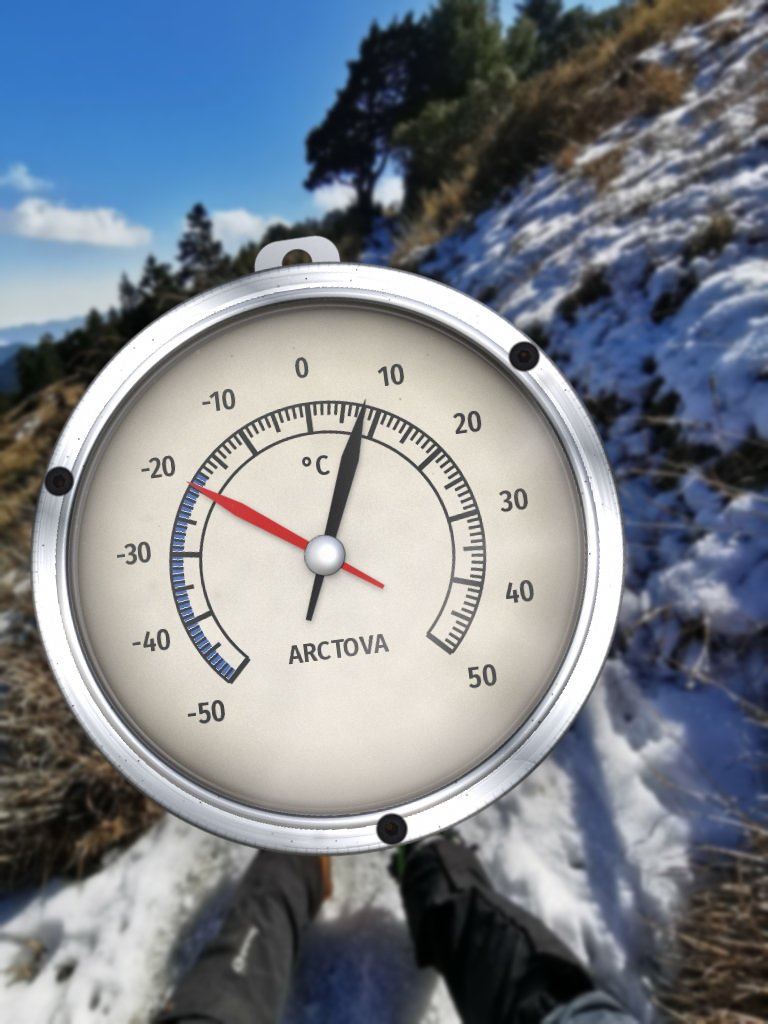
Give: 8 °C
